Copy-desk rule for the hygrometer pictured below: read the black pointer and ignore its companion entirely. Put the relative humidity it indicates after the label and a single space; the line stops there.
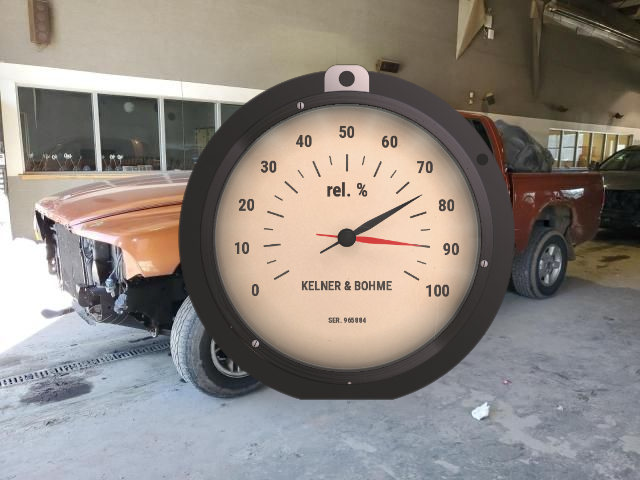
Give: 75 %
